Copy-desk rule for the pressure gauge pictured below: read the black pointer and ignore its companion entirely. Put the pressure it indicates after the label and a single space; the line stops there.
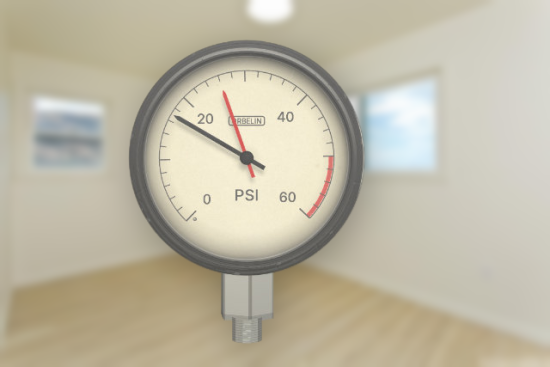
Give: 17 psi
